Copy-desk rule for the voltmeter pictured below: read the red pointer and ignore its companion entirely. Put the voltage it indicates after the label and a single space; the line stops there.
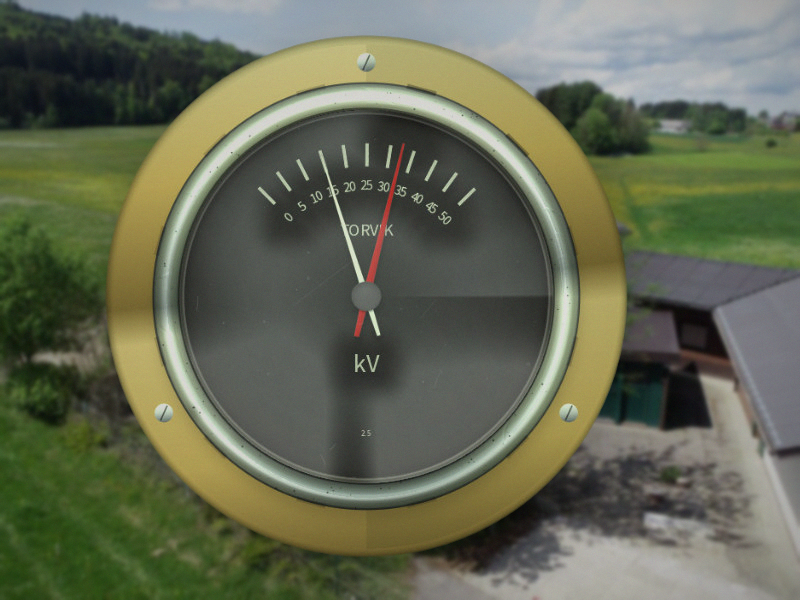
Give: 32.5 kV
